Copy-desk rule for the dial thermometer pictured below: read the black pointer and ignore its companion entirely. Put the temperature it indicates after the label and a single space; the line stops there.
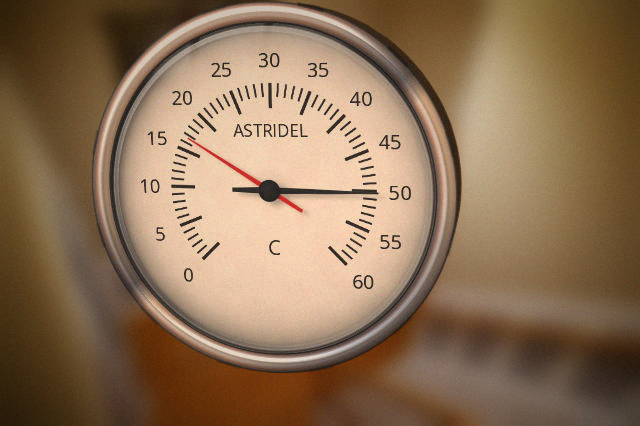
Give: 50 °C
